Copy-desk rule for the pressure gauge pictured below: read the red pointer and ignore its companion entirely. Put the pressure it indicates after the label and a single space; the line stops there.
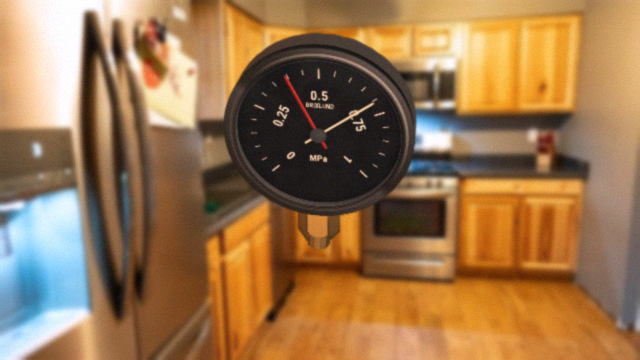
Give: 0.4 MPa
